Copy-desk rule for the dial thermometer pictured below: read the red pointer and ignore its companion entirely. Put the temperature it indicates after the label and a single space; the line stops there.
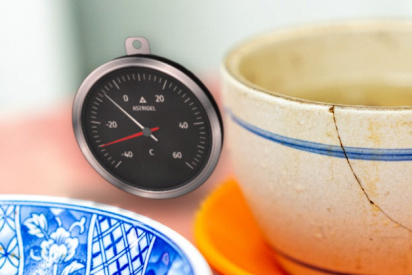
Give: -30 °C
